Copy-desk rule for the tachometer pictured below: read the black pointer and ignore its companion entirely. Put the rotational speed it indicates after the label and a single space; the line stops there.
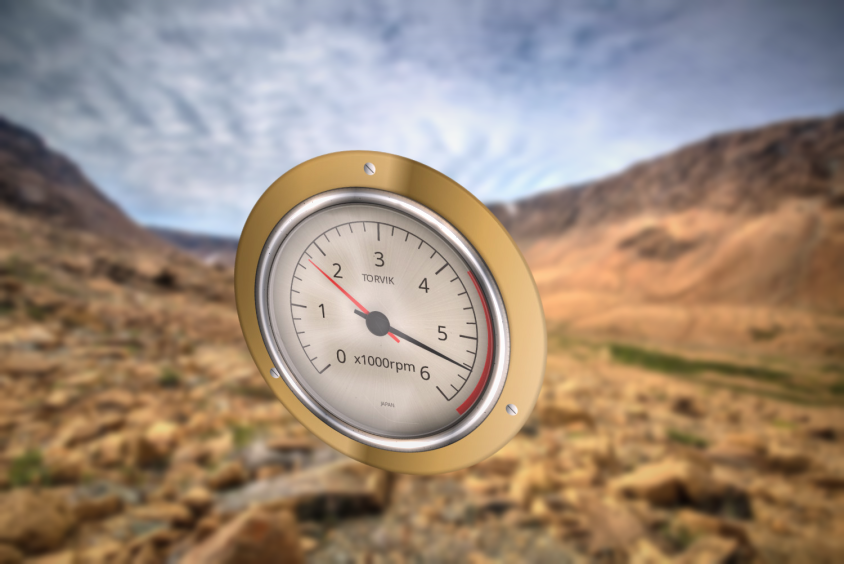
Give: 5400 rpm
